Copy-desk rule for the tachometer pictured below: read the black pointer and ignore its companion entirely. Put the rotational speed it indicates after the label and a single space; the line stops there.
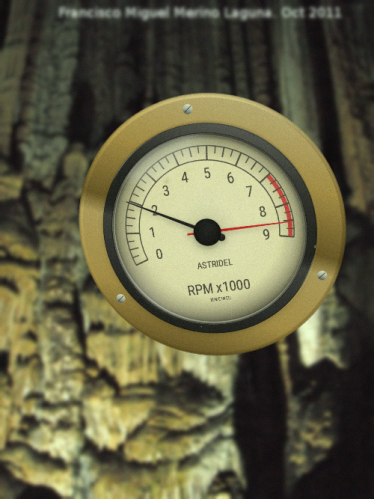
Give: 2000 rpm
